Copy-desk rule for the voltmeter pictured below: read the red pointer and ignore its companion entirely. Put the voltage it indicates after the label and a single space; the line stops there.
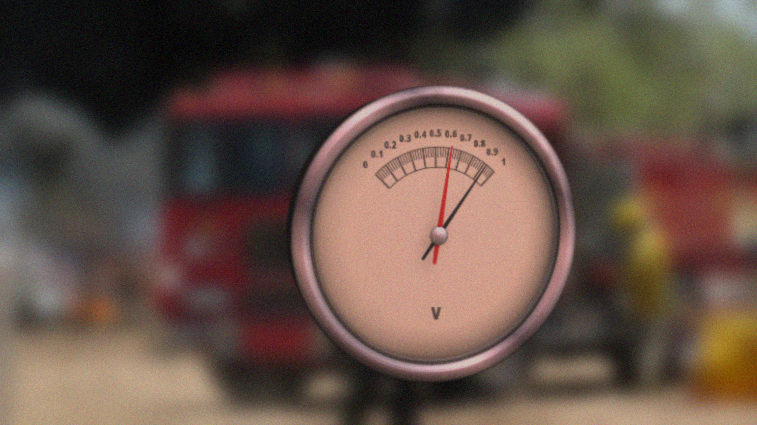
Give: 0.6 V
